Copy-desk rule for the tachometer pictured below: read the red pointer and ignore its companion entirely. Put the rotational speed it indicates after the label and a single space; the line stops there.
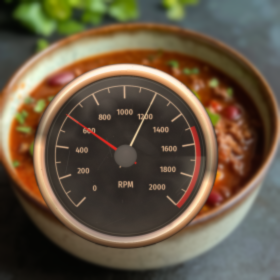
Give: 600 rpm
